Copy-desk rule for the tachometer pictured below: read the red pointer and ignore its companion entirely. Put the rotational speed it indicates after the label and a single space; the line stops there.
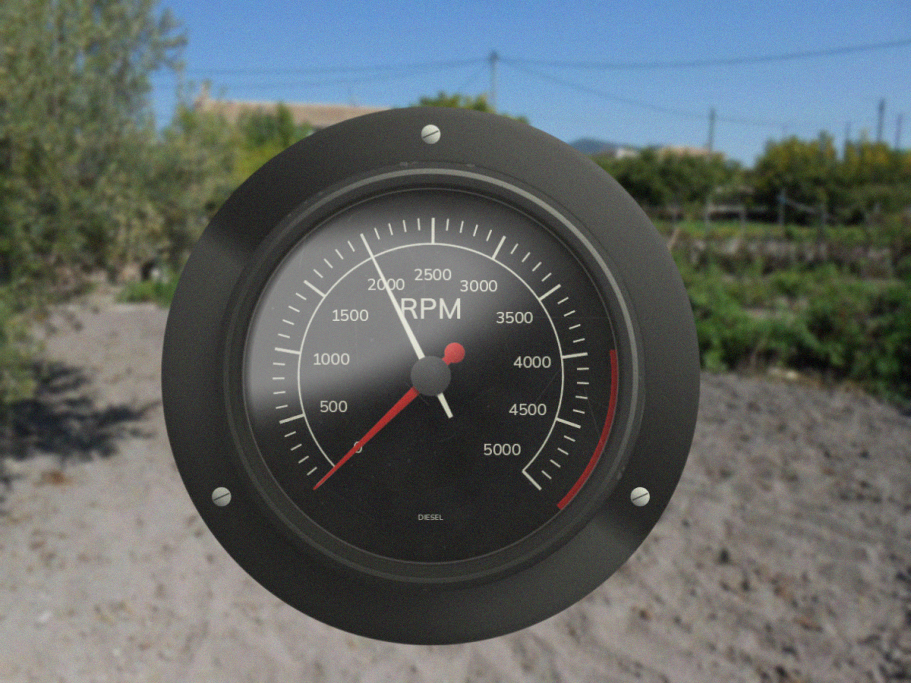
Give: 0 rpm
